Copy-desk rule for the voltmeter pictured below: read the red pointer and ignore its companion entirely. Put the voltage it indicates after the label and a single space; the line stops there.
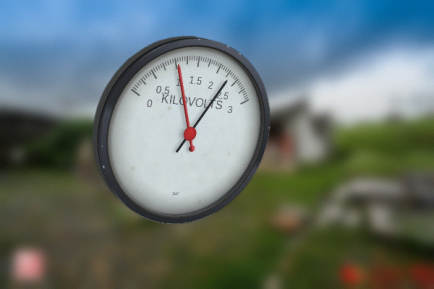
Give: 1 kV
